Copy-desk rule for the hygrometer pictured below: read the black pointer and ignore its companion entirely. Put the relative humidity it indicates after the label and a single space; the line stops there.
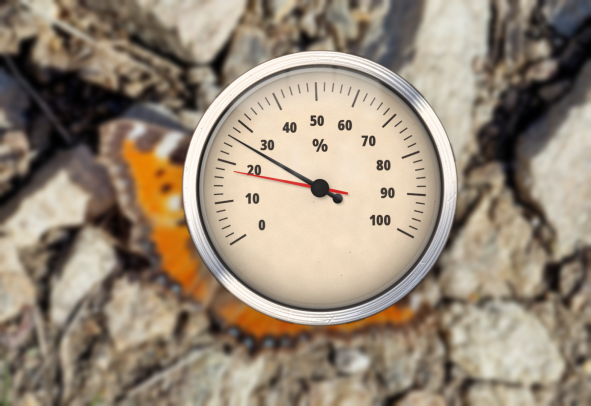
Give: 26 %
